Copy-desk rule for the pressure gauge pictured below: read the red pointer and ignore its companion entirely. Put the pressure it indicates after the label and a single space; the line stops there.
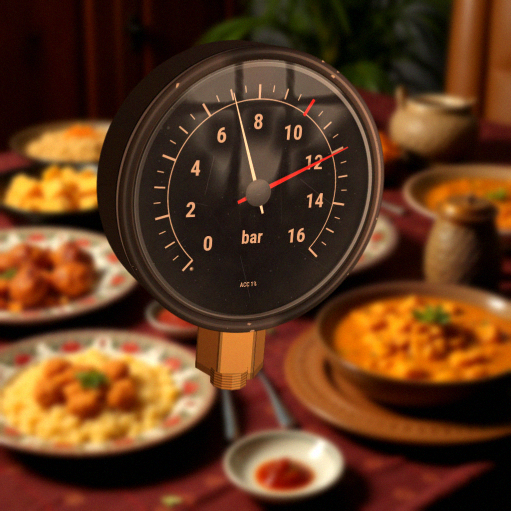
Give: 12 bar
